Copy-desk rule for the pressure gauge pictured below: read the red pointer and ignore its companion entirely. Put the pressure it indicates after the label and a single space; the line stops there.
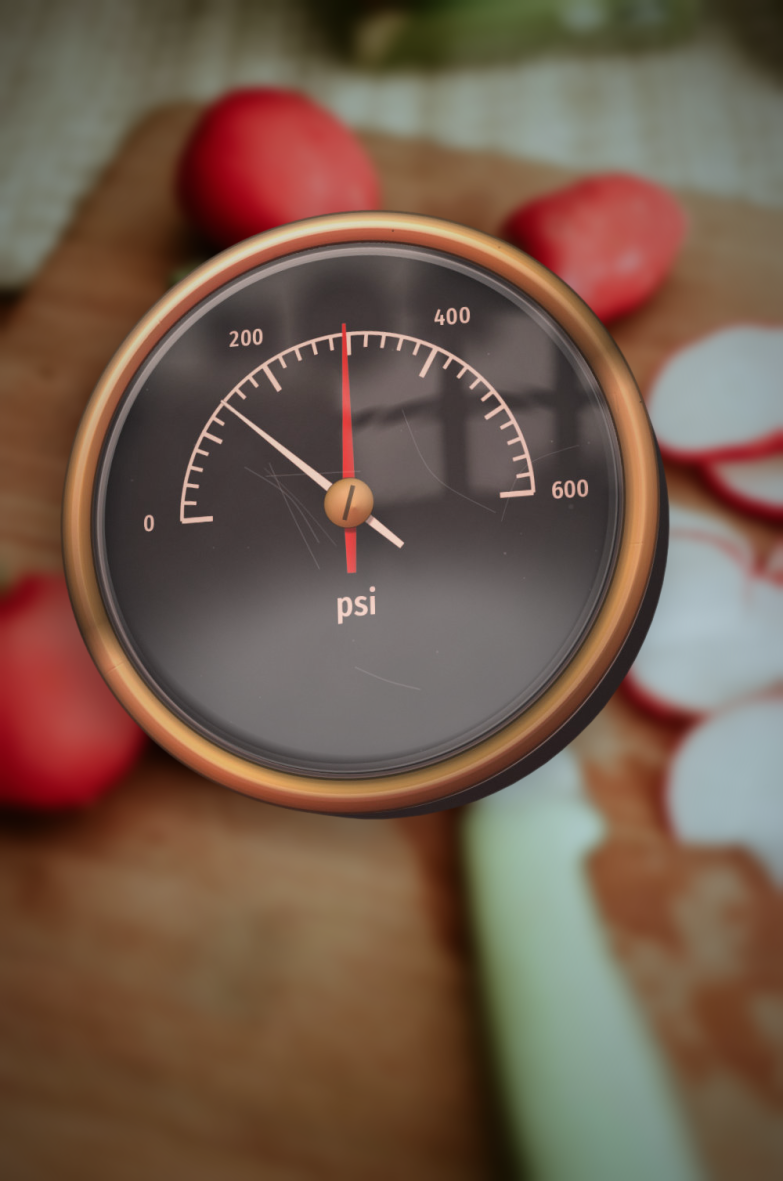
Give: 300 psi
